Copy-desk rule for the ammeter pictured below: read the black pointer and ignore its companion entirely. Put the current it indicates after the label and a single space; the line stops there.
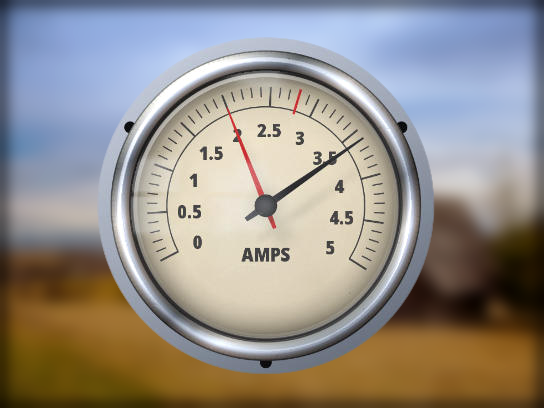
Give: 3.6 A
